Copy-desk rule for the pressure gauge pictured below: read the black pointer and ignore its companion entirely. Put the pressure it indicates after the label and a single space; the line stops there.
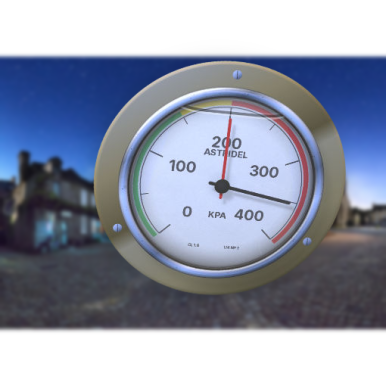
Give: 350 kPa
